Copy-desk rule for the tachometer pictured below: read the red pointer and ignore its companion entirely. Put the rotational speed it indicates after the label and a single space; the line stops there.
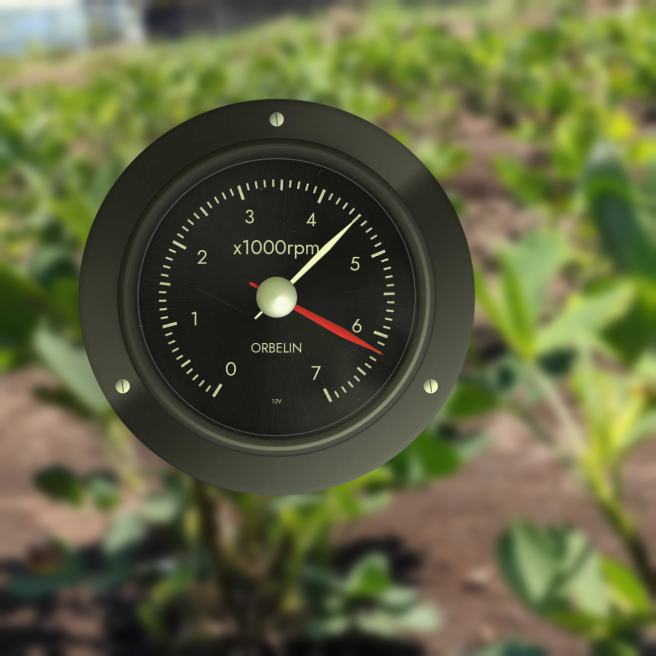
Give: 6200 rpm
